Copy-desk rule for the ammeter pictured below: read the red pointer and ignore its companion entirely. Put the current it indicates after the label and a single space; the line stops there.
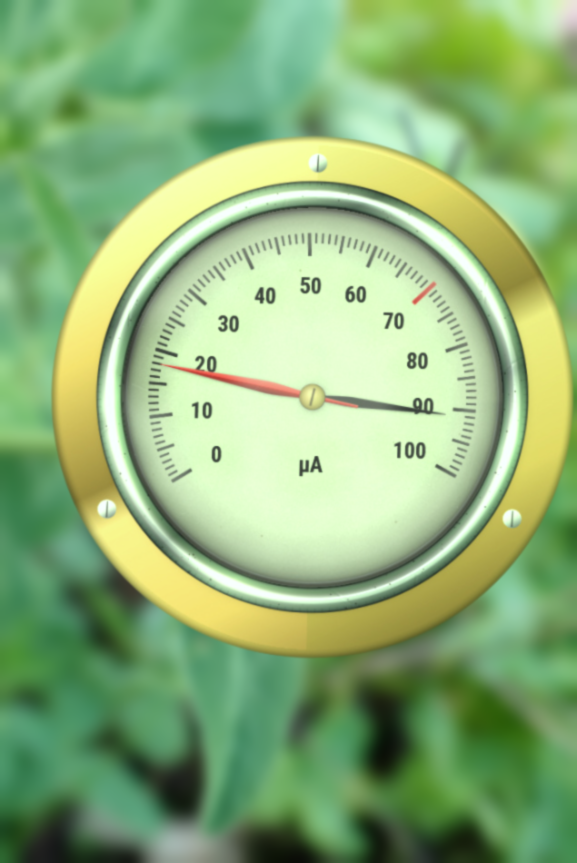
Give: 18 µA
